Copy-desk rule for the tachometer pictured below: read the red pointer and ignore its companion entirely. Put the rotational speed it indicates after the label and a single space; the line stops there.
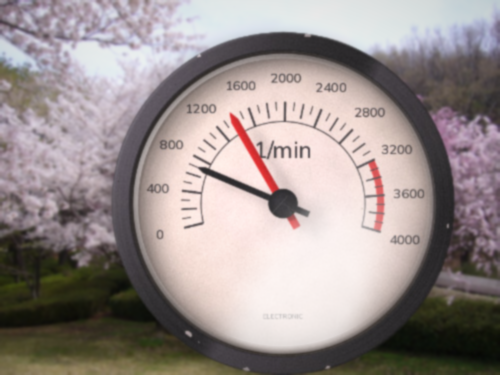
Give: 1400 rpm
